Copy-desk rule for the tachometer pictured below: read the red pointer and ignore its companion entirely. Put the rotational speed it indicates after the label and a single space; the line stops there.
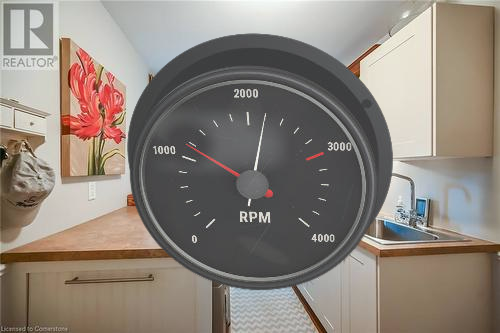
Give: 1200 rpm
